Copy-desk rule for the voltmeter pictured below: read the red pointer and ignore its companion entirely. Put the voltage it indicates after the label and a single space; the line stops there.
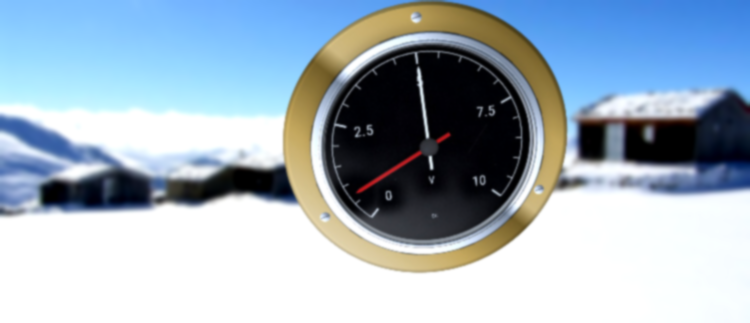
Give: 0.75 V
